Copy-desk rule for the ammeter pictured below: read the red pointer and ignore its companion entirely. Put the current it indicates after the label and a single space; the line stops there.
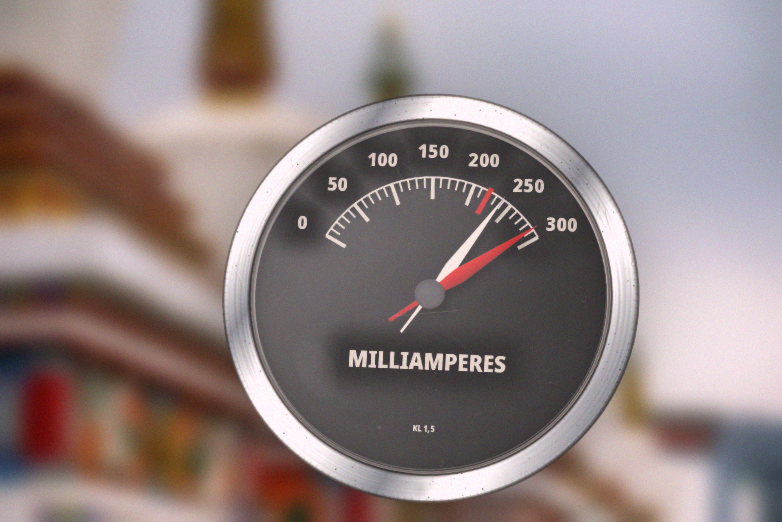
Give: 290 mA
